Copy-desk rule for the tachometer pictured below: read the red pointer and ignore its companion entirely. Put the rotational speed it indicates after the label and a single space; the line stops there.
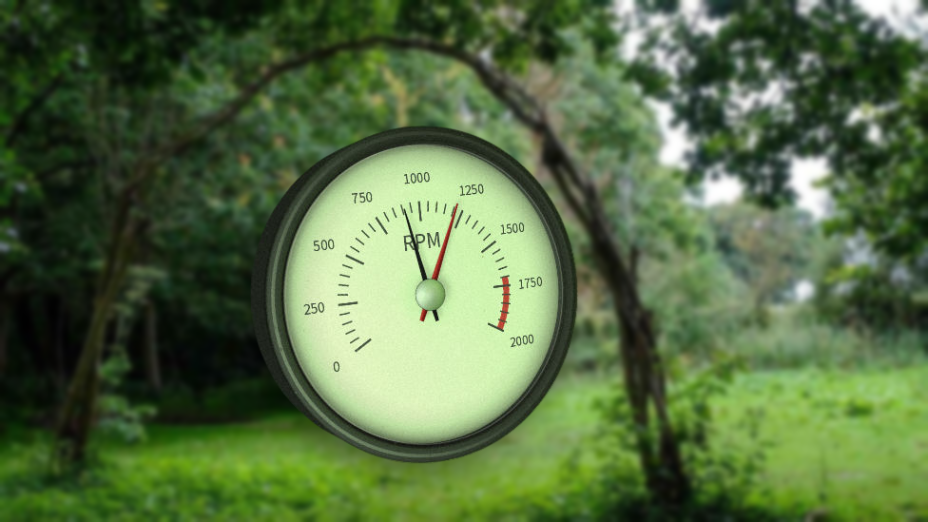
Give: 1200 rpm
